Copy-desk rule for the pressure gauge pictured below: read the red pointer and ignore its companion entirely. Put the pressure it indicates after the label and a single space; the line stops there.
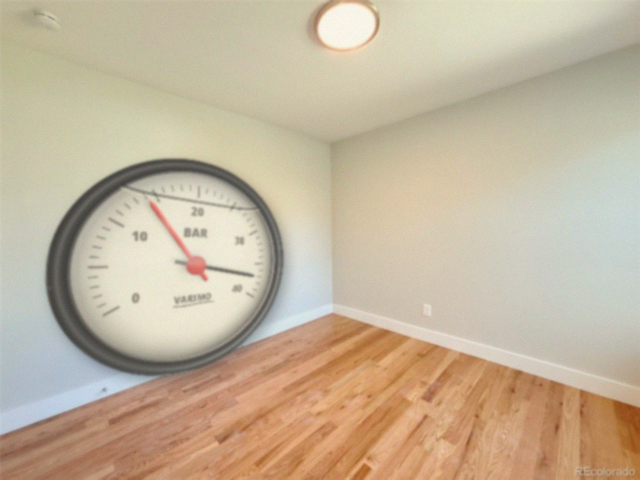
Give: 14 bar
